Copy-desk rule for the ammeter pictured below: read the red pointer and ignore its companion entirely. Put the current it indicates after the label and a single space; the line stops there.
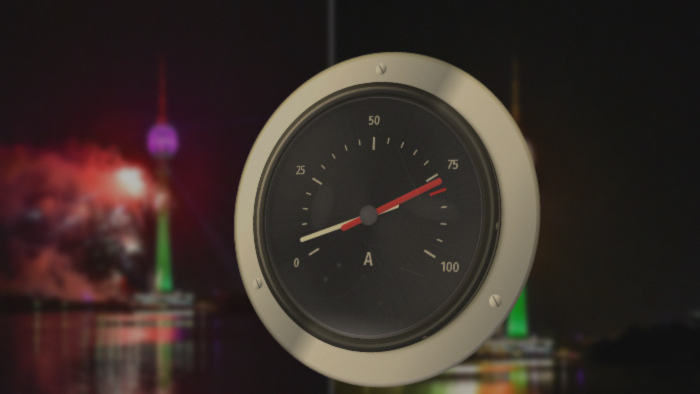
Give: 77.5 A
